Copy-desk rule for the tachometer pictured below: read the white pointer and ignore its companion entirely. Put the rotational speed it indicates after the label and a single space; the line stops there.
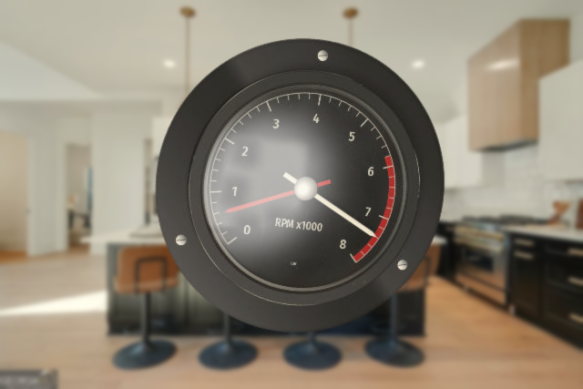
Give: 7400 rpm
